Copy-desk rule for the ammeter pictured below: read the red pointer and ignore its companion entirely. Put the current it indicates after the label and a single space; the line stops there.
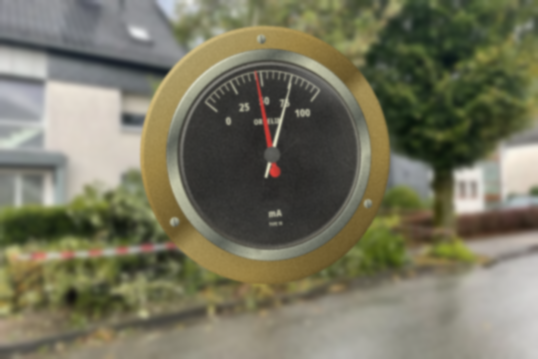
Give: 45 mA
